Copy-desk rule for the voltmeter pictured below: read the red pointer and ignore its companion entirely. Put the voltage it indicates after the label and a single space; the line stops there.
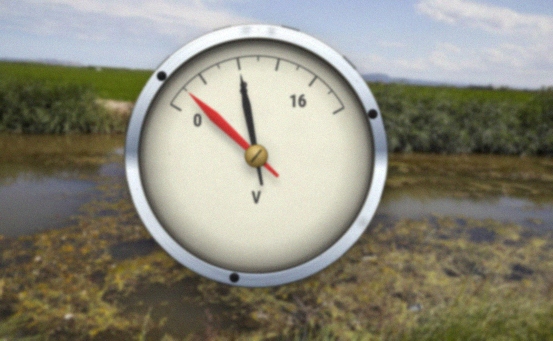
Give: 2 V
